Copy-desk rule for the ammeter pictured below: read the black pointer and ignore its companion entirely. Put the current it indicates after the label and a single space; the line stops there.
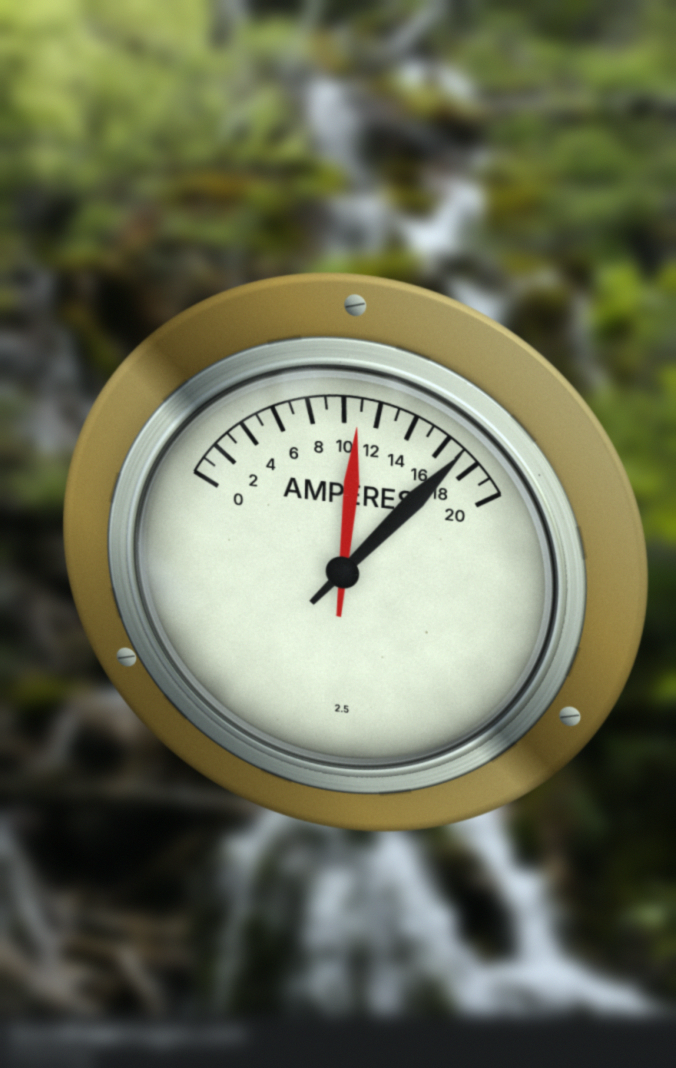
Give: 17 A
